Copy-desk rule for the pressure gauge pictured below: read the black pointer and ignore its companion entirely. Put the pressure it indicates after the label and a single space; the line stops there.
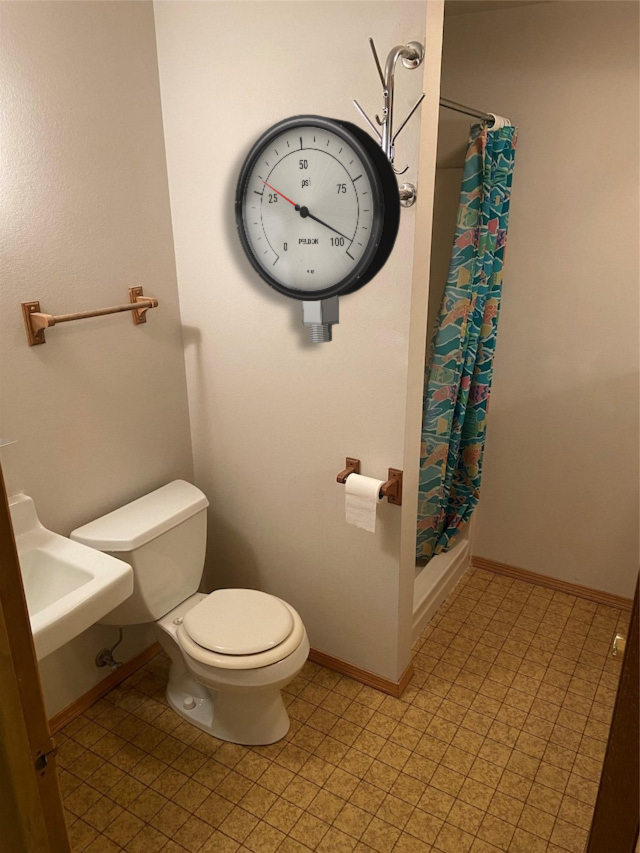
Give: 95 psi
